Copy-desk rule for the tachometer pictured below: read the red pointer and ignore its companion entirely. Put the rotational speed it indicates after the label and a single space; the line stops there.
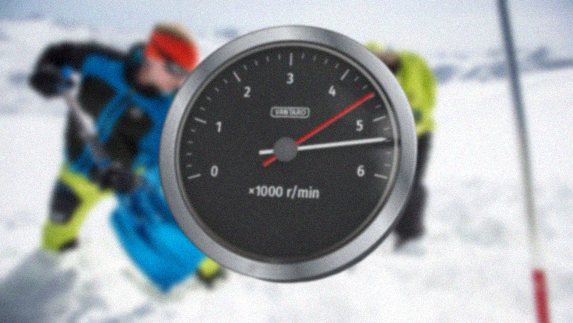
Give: 4600 rpm
